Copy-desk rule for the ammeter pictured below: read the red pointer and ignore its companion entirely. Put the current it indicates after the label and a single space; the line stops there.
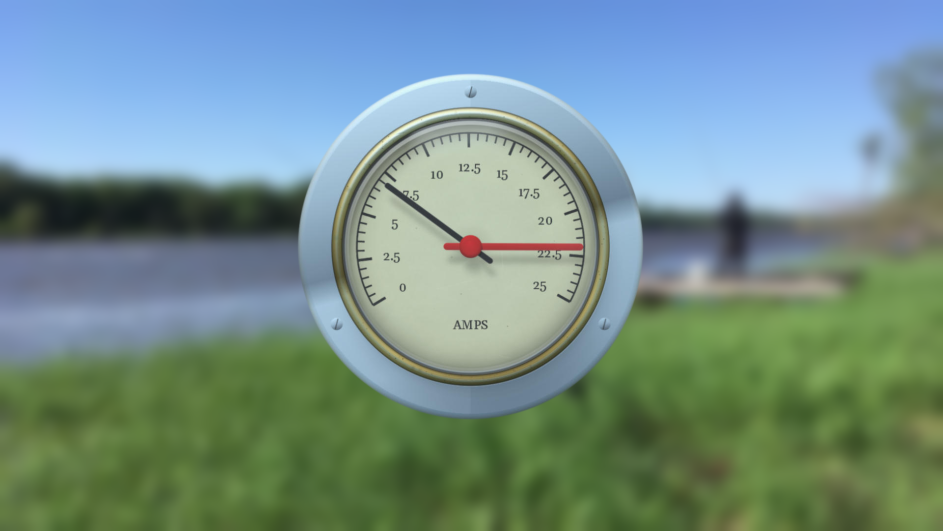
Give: 22 A
